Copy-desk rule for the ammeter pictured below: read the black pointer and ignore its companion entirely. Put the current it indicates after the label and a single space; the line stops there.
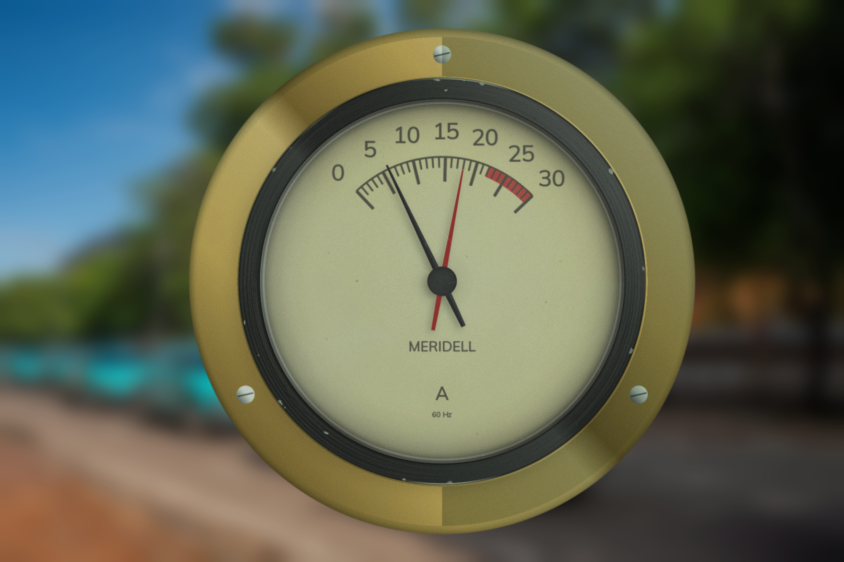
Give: 6 A
